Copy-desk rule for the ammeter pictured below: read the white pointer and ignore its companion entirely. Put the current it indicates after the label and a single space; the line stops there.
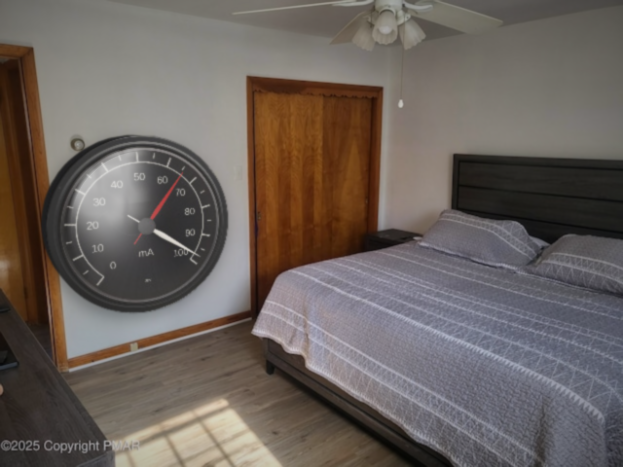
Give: 97.5 mA
